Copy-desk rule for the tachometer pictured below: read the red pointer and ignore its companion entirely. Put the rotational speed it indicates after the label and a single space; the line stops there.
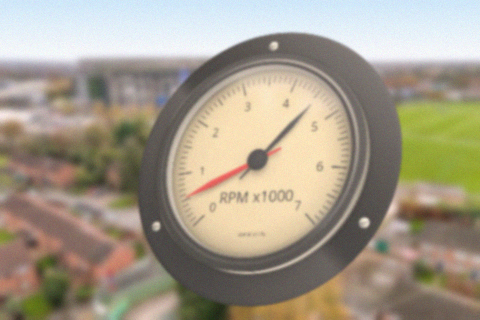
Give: 500 rpm
